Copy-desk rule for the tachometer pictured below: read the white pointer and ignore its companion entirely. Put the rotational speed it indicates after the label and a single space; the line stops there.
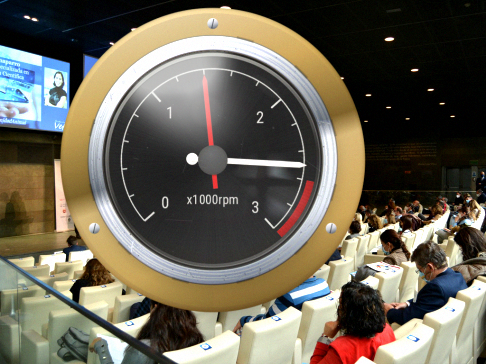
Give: 2500 rpm
